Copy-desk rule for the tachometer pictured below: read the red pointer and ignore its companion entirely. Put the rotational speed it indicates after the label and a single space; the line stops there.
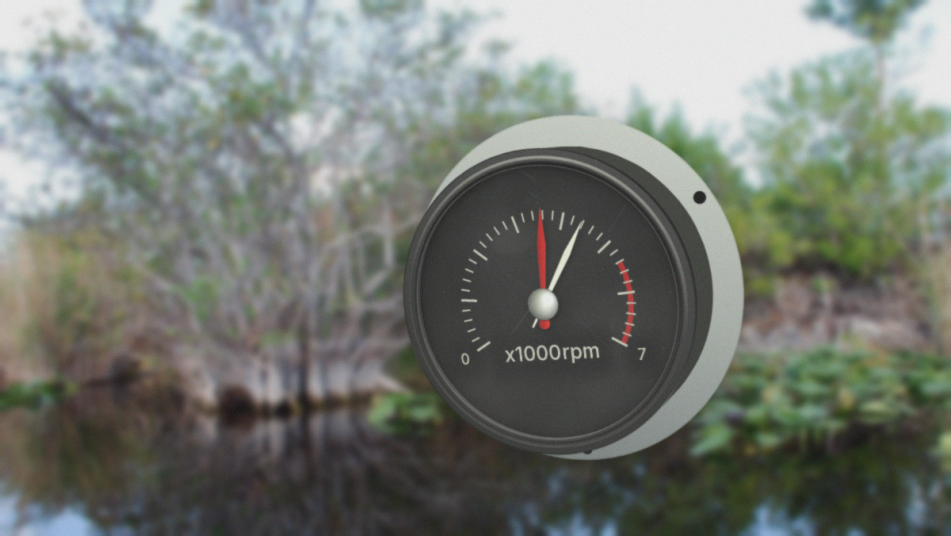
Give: 3600 rpm
